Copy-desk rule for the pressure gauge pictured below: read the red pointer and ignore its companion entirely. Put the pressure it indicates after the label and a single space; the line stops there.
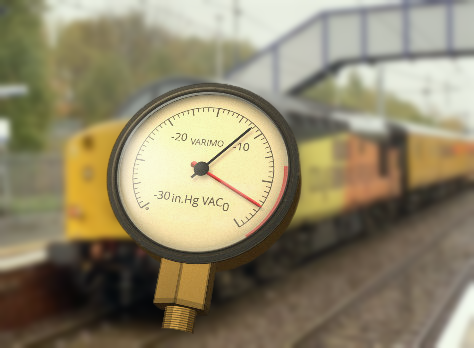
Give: -2.5 inHg
